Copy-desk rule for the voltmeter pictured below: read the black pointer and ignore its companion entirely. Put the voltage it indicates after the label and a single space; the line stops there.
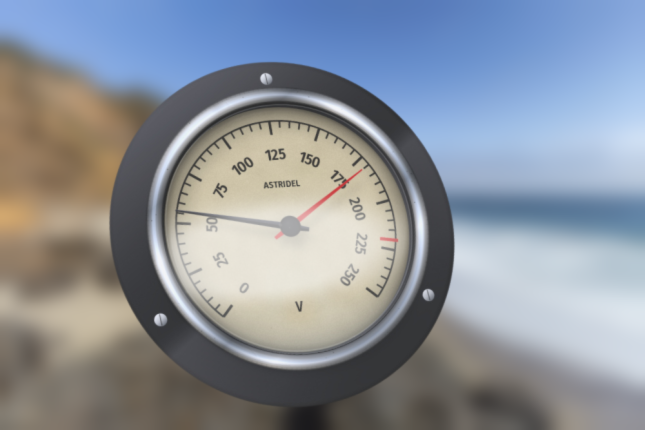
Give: 55 V
